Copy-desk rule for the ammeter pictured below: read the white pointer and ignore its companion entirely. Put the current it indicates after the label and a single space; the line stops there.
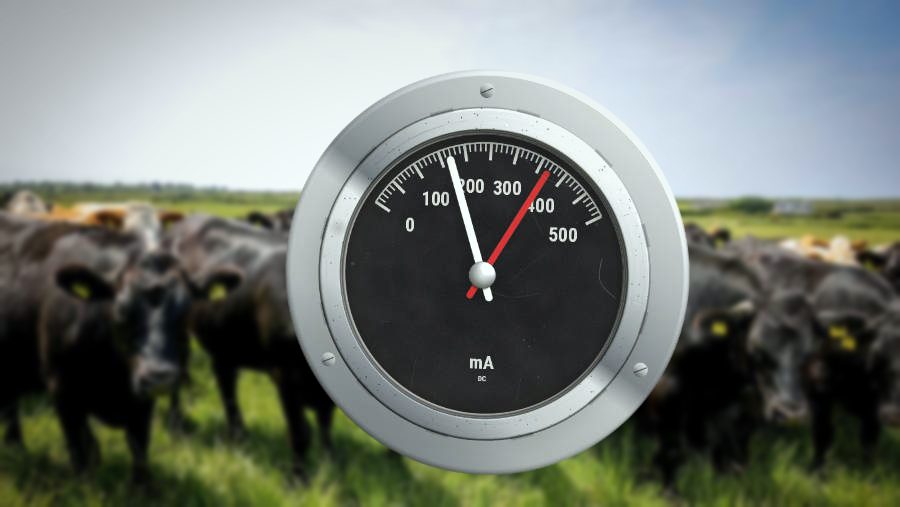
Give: 170 mA
